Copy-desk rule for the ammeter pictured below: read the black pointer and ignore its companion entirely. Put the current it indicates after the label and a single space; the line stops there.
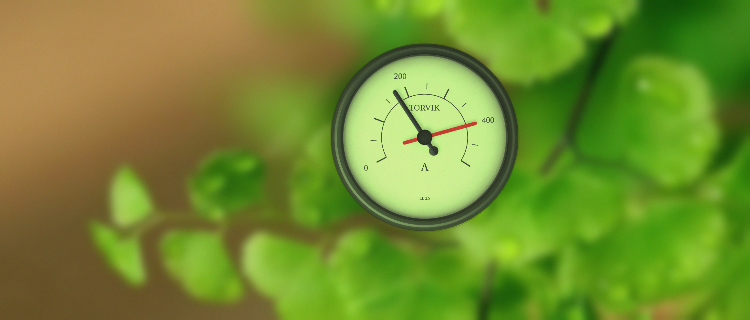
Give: 175 A
